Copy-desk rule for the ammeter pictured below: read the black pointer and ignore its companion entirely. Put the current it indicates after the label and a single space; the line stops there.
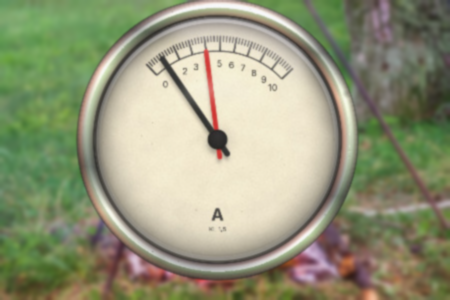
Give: 1 A
